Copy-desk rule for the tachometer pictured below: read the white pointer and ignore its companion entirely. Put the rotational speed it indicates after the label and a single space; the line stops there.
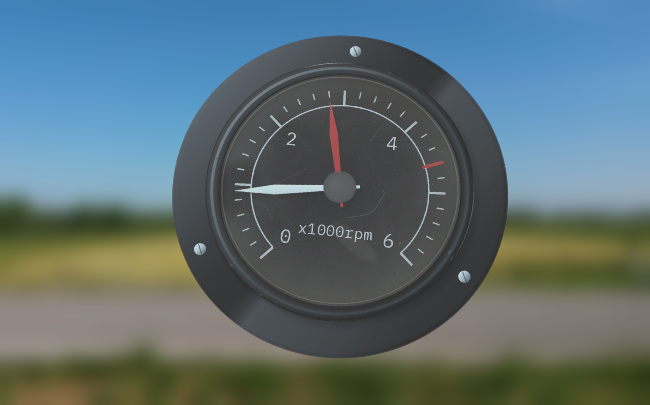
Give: 900 rpm
